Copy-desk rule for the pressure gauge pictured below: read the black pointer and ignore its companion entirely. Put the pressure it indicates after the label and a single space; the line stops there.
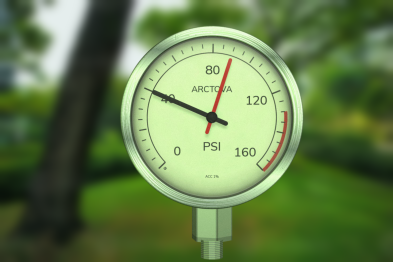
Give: 40 psi
